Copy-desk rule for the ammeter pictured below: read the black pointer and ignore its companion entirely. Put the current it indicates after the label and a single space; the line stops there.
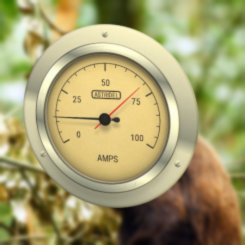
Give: 12.5 A
